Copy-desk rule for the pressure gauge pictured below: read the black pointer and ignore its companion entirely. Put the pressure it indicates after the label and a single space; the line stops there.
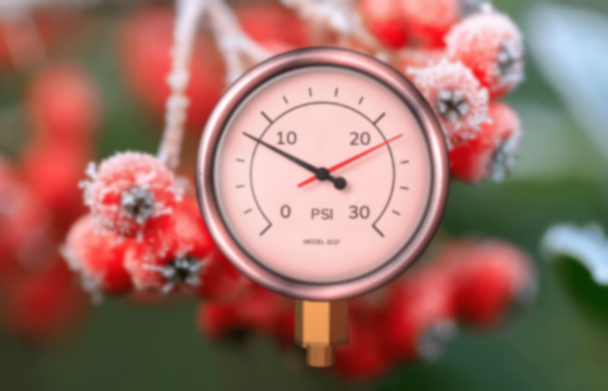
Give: 8 psi
